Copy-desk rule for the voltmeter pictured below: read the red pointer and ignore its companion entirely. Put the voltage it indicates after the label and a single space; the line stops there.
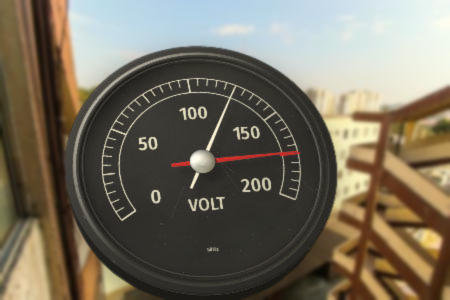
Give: 175 V
